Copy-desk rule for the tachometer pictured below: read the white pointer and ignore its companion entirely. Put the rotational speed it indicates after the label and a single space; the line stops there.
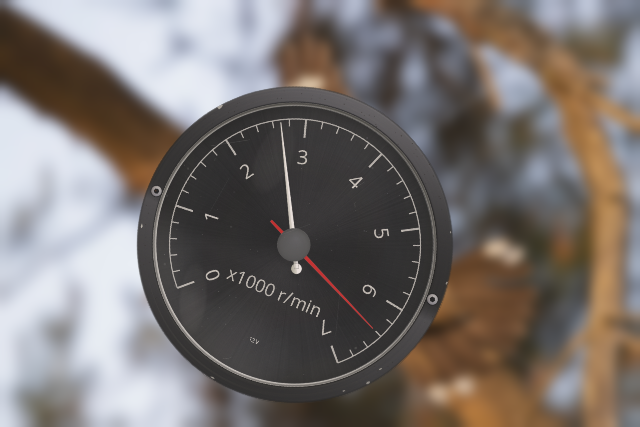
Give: 2700 rpm
